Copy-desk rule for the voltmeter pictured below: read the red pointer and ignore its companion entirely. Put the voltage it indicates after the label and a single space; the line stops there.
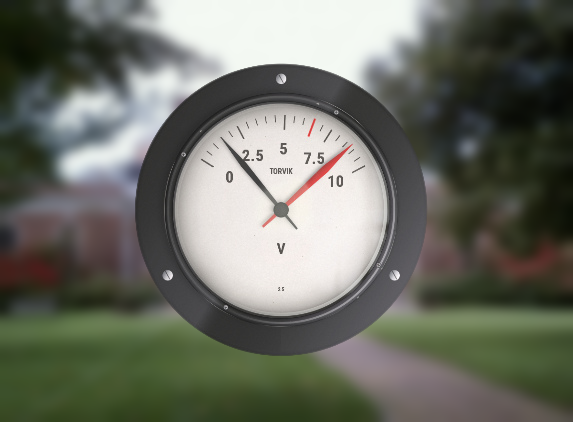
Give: 8.75 V
